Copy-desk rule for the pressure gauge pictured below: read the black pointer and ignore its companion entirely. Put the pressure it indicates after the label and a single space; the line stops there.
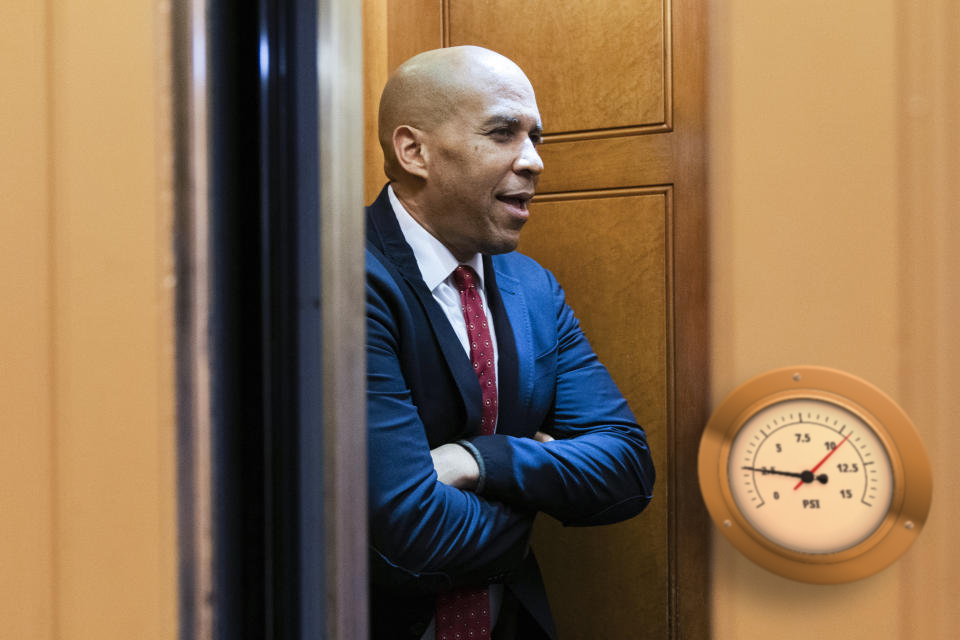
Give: 2.5 psi
